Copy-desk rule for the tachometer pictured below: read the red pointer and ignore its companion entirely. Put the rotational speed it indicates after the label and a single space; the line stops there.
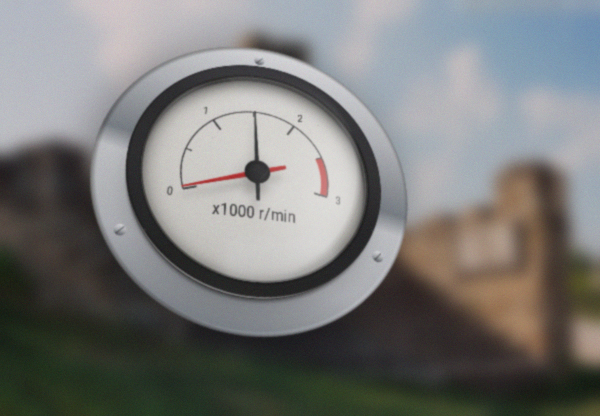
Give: 0 rpm
